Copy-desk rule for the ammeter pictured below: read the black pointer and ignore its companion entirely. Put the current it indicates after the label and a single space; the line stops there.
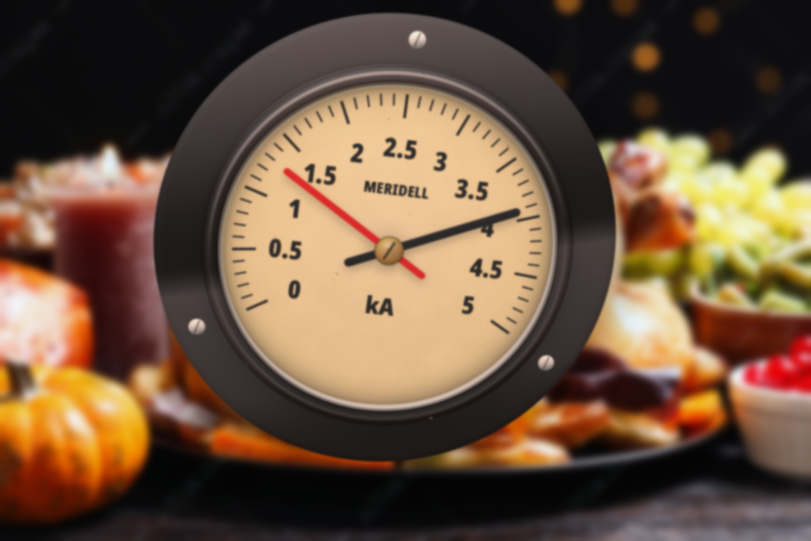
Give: 3.9 kA
